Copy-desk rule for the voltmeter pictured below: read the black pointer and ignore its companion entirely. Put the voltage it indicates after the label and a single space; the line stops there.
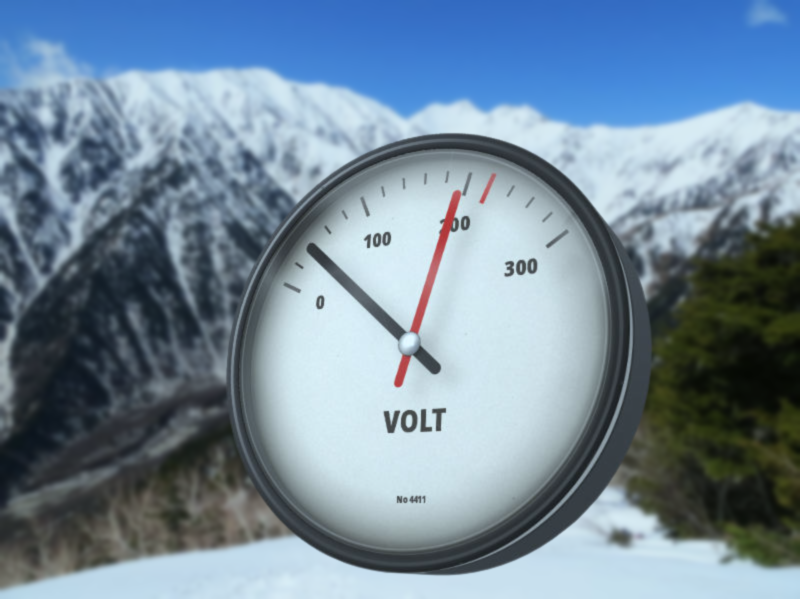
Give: 40 V
